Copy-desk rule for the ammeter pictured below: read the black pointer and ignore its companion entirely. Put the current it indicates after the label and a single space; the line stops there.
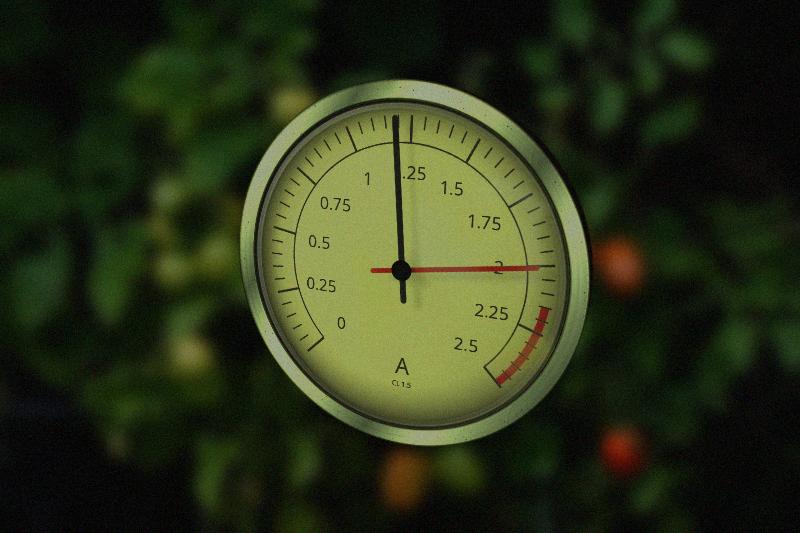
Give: 1.2 A
